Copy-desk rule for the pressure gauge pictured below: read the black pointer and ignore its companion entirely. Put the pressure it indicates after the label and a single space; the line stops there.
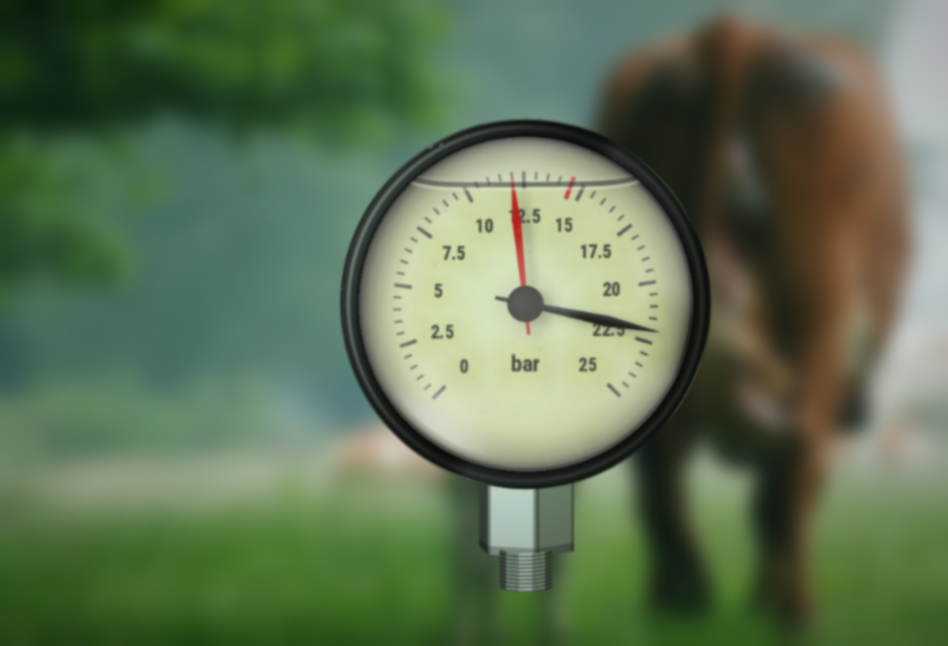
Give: 22 bar
